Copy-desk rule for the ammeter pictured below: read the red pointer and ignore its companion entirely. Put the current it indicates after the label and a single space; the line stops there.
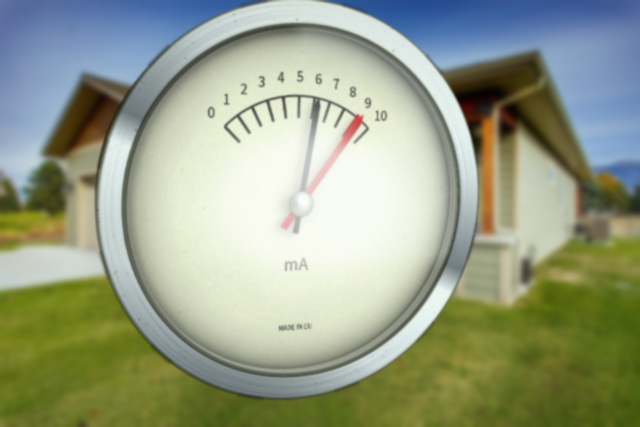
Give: 9 mA
